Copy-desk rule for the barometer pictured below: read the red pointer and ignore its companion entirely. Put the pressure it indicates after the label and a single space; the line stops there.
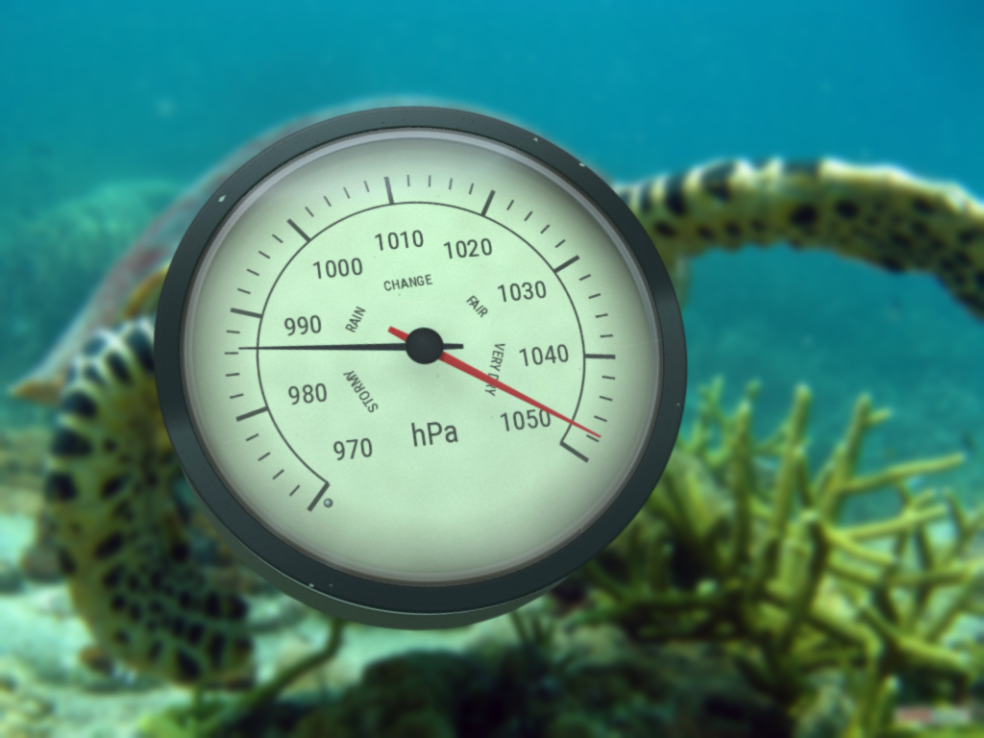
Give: 1048 hPa
